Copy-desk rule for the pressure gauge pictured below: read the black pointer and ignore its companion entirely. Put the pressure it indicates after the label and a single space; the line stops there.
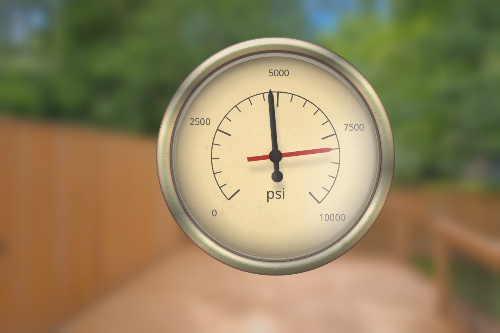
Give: 4750 psi
